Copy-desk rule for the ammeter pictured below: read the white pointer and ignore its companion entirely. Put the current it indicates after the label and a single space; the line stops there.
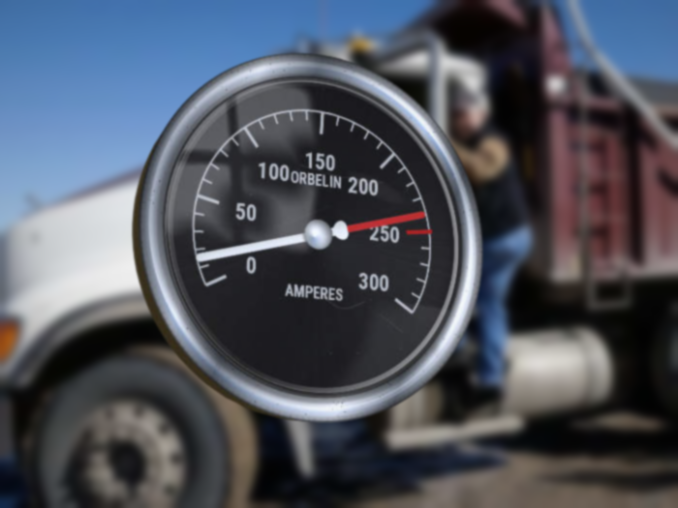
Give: 15 A
